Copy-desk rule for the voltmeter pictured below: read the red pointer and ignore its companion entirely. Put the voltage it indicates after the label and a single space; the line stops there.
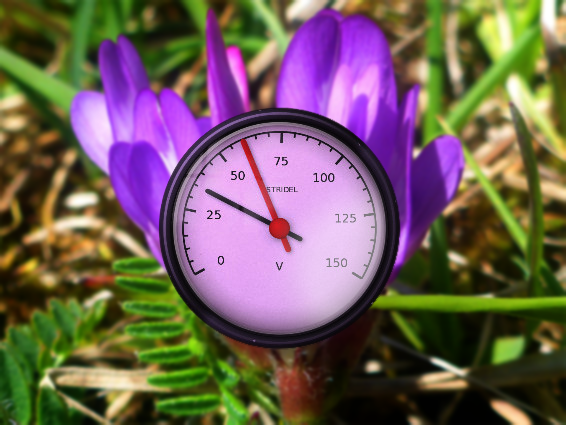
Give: 60 V
